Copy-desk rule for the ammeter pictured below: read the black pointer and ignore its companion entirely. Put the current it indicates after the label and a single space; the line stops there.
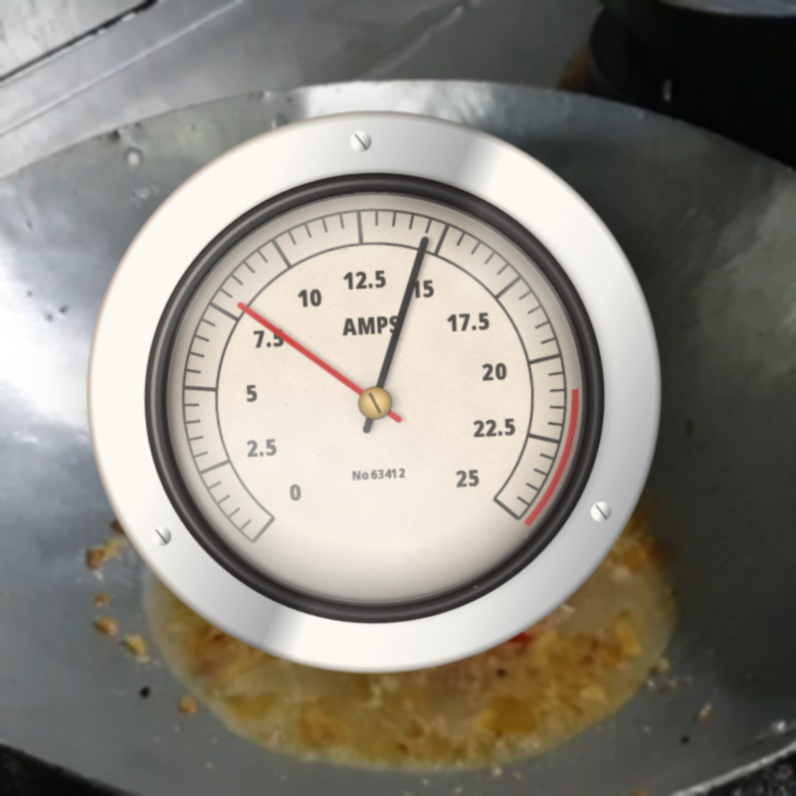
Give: 14.5 A
